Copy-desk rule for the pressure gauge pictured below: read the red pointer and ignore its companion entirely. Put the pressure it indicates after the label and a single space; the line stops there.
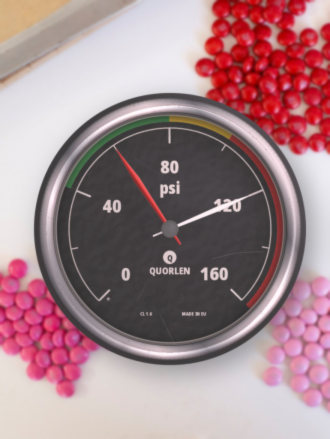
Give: 60 psi
